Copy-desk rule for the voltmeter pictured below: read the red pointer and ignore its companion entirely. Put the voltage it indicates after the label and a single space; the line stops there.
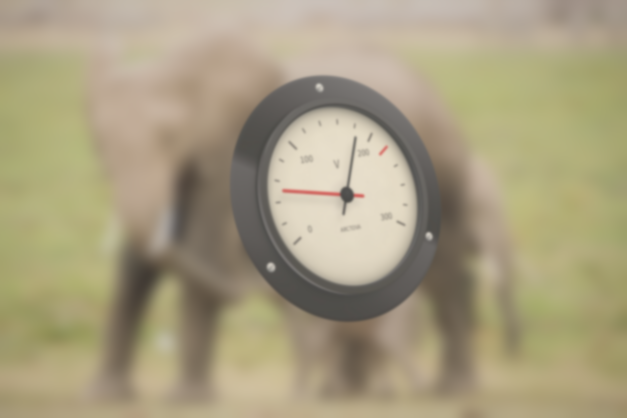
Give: 50 V
